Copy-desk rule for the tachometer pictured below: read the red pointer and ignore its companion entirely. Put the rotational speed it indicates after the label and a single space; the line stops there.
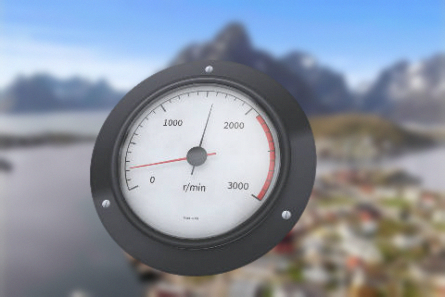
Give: 200 rpm
